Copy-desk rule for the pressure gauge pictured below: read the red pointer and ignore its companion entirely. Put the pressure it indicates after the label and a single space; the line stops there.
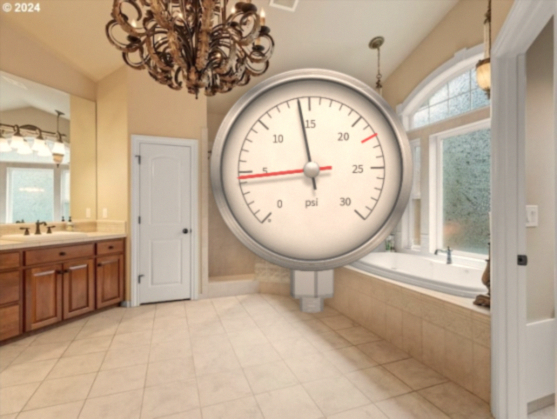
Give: 4.5 psi
